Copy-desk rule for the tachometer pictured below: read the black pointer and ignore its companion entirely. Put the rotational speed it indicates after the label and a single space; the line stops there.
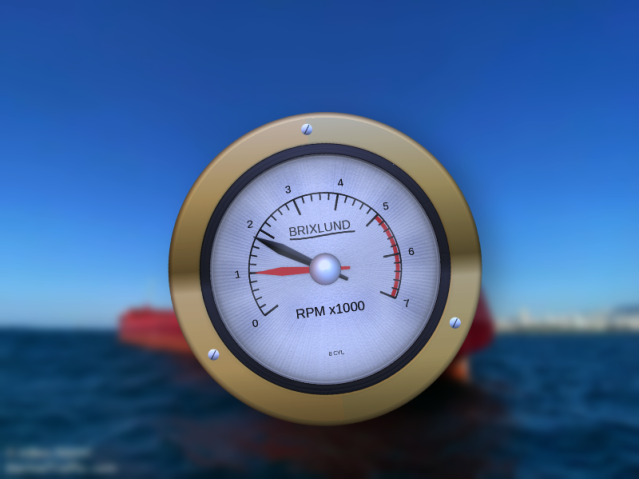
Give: 1800 rpm
